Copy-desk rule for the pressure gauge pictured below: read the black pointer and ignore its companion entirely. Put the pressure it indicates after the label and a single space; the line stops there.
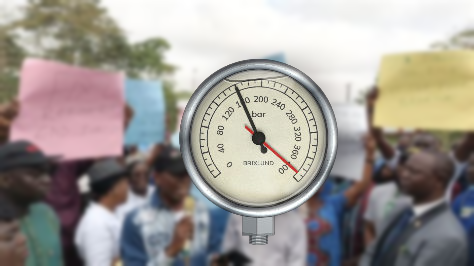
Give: 160 bar
